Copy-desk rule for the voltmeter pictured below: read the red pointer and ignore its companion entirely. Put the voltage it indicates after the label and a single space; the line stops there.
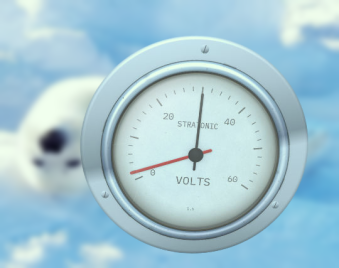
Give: 2 V
